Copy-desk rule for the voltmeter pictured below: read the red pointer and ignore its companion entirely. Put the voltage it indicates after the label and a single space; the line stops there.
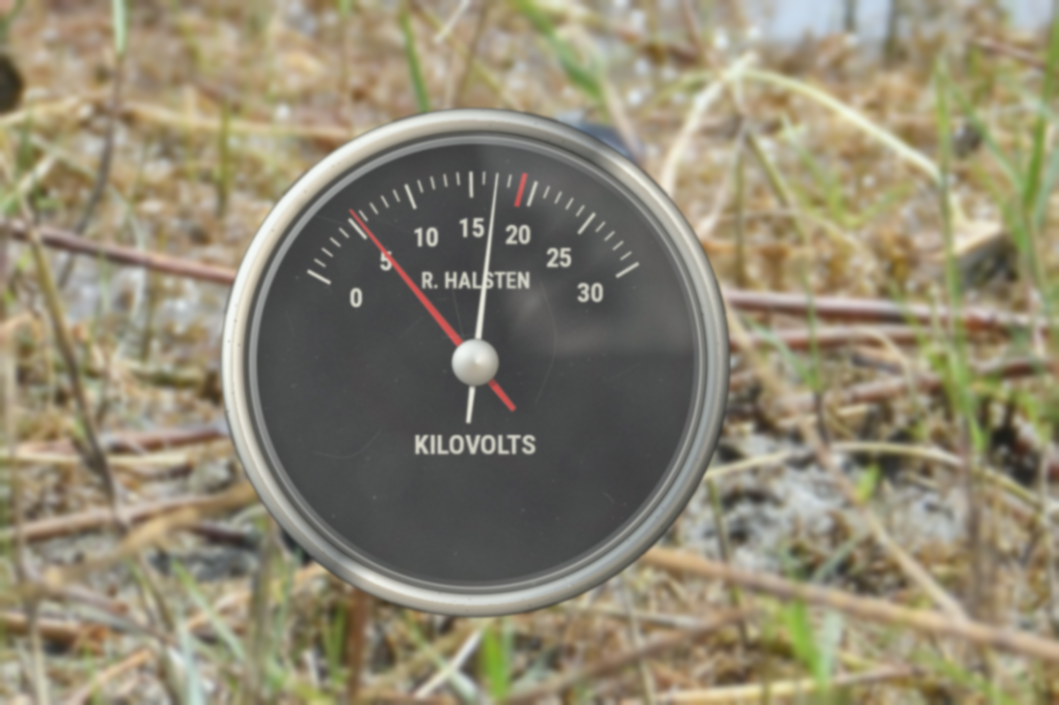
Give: 5.5 kV
